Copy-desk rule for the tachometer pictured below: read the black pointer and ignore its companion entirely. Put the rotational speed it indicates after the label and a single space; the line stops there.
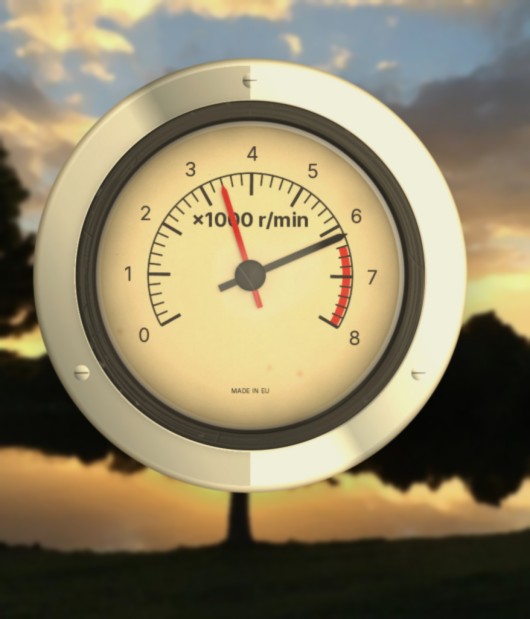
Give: 6200 rpm
